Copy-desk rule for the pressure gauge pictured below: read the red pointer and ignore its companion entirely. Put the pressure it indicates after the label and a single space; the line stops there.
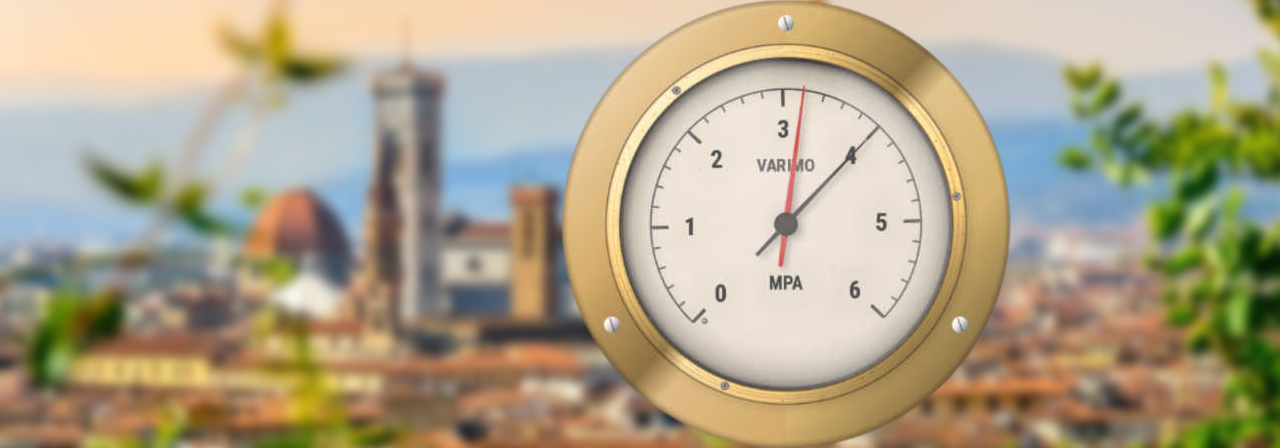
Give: 3.2 MPa
